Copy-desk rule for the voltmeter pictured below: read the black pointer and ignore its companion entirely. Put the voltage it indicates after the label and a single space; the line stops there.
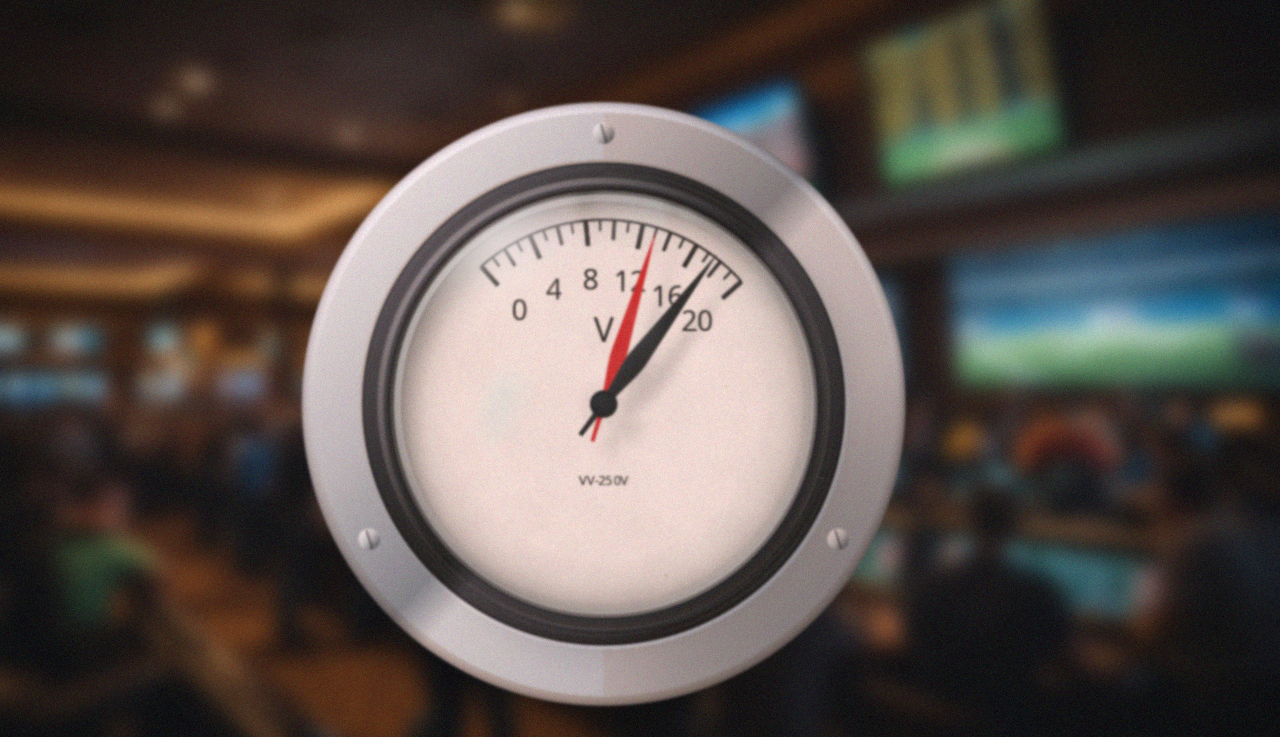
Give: 17.5 V
